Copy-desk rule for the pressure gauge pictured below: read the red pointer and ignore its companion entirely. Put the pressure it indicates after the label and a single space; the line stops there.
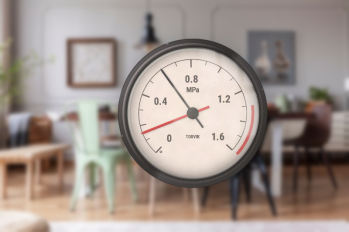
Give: 0.15 MPa
